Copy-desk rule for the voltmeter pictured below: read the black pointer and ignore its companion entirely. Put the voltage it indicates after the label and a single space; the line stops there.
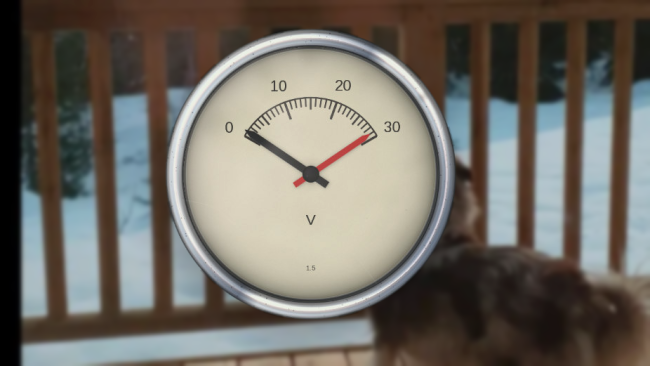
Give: 1 V
